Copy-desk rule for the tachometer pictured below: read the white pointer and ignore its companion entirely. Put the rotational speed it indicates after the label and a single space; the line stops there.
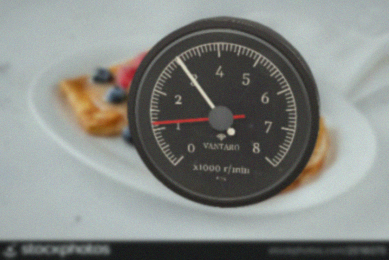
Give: 3000 rpm
